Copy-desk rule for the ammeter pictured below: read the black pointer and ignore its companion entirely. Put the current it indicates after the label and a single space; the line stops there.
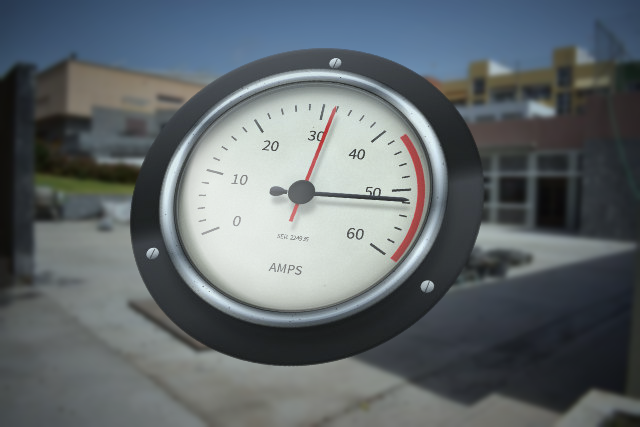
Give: 52 A
